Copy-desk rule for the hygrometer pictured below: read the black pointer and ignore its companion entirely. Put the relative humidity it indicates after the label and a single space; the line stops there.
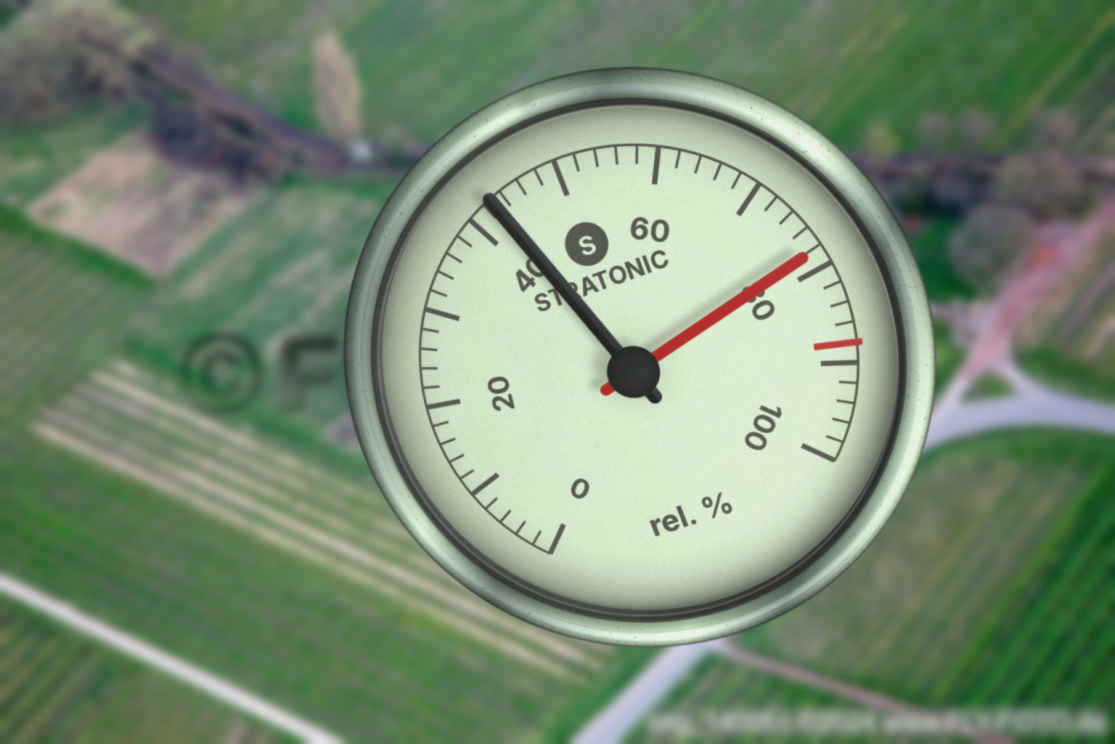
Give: 43 %
